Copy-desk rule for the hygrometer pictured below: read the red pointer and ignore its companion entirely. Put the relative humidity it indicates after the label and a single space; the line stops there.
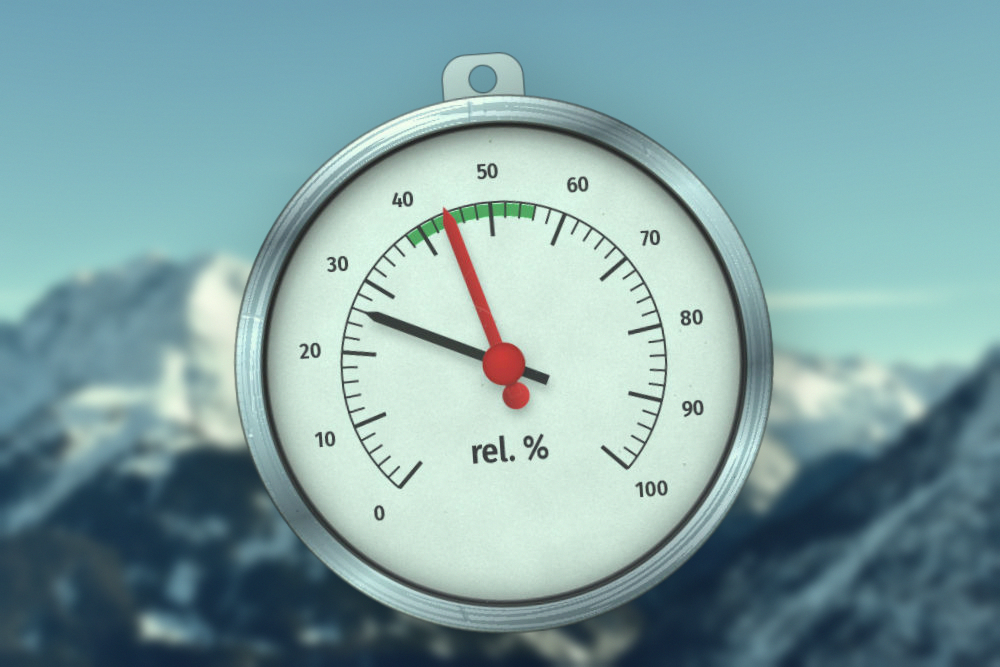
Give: 44 %
